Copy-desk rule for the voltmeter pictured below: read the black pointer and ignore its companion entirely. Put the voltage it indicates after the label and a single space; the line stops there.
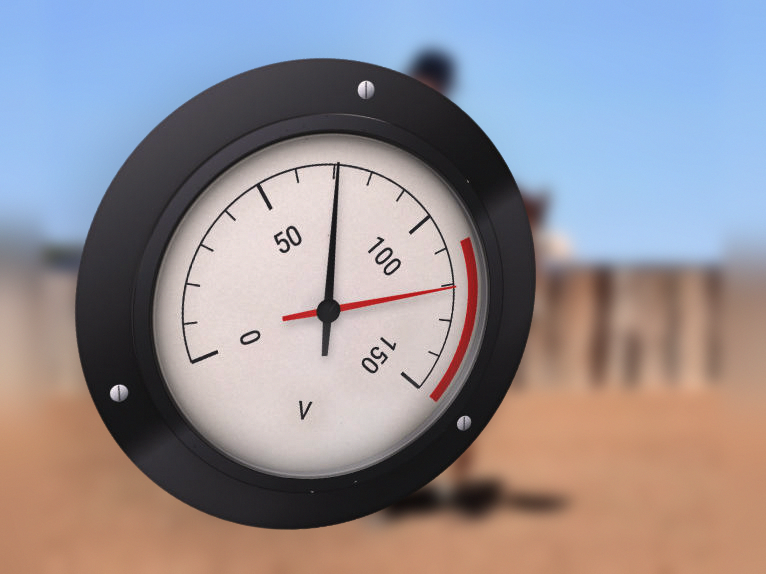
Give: 70 V
